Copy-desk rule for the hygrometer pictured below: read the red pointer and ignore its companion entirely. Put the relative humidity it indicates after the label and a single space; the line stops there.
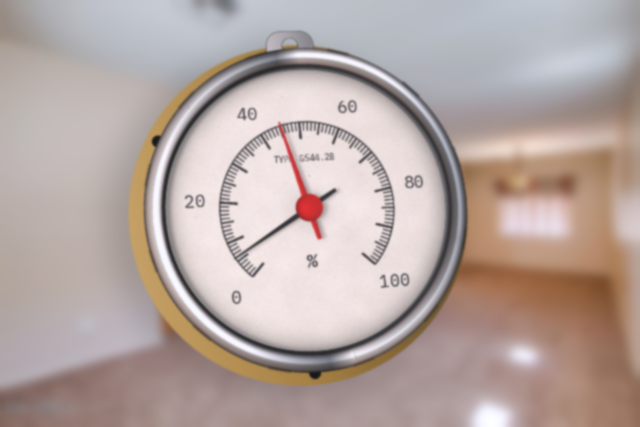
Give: 45 %
